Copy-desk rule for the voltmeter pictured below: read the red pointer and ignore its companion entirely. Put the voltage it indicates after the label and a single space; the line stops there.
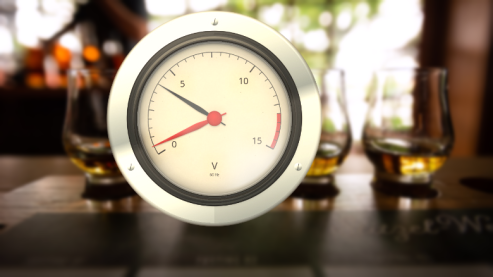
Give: 0.5 V
